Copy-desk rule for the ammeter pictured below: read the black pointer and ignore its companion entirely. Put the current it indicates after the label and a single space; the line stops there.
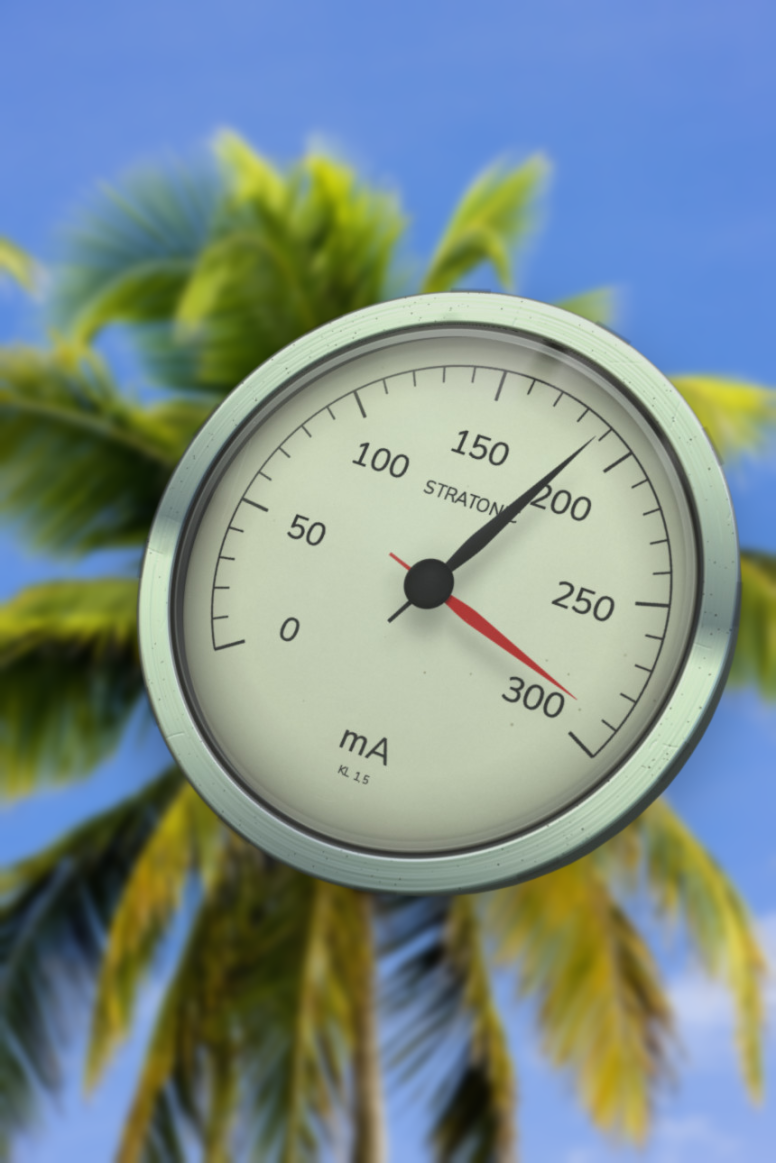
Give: 190 mA
